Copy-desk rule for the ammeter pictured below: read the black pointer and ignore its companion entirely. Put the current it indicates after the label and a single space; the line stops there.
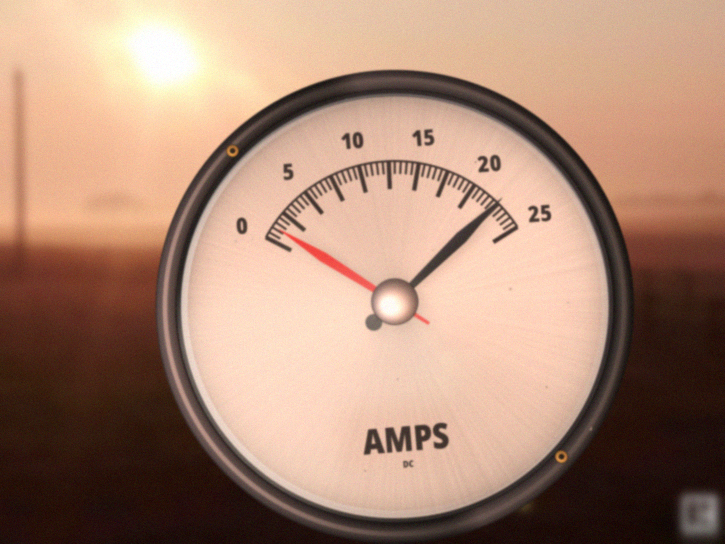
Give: 22.5 A
